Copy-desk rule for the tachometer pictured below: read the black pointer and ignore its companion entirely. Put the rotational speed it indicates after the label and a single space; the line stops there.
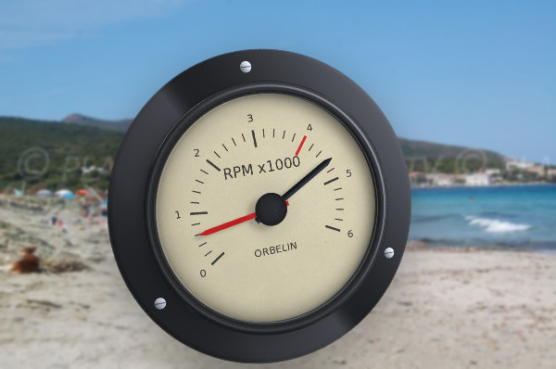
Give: 4600 rpm
